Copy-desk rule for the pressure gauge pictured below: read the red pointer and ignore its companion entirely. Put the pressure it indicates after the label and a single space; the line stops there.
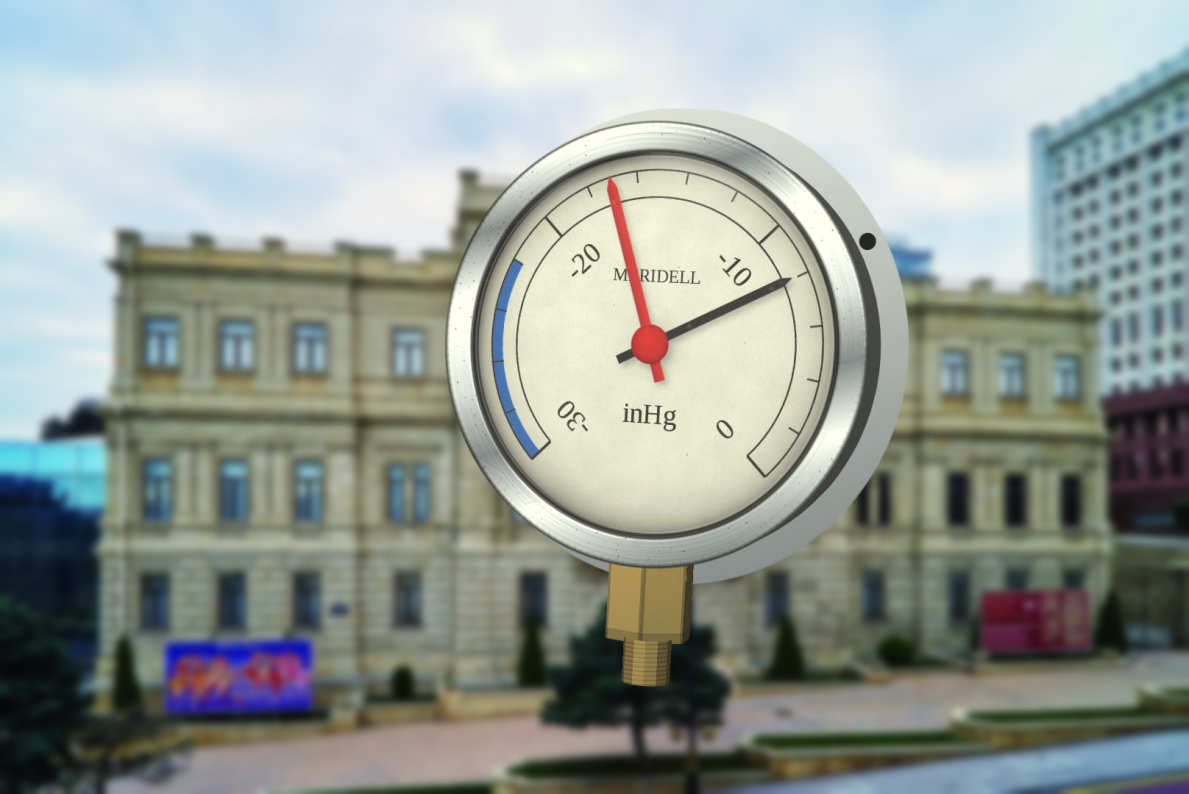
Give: -17 inHg
